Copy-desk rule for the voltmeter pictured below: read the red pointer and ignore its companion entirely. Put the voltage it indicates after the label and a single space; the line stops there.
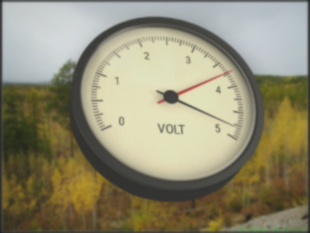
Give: 3.75 V
